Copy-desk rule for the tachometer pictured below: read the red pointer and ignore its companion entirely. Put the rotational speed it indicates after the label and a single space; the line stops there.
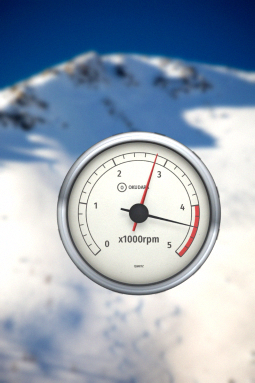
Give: 2800 rpm
